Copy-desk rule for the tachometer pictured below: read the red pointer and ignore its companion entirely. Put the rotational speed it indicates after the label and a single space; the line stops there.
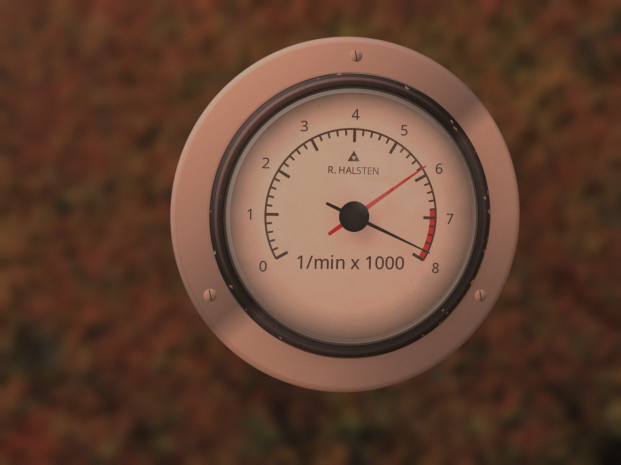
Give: 5800 rpm
